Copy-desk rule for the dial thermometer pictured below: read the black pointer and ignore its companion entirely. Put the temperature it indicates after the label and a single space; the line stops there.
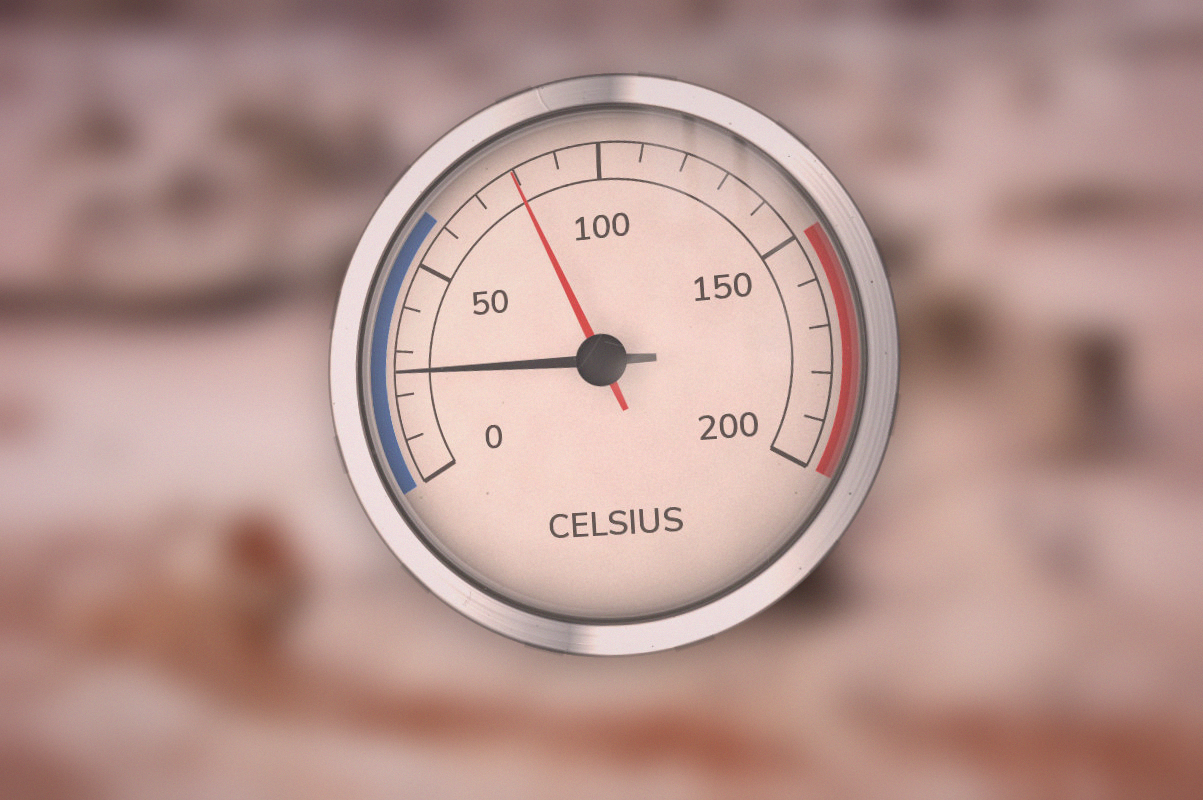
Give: 25 °C
